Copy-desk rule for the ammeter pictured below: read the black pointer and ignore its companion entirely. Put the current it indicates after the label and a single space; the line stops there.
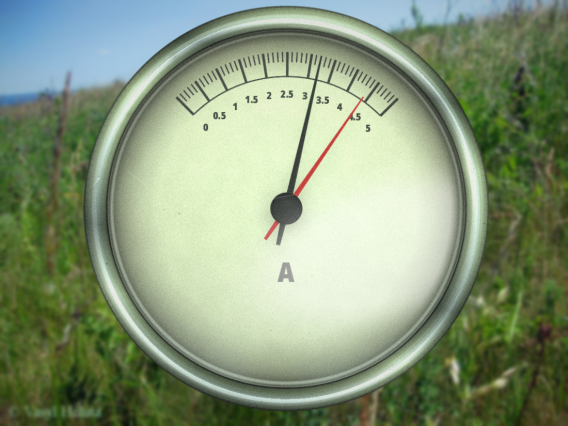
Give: 3.2 A
